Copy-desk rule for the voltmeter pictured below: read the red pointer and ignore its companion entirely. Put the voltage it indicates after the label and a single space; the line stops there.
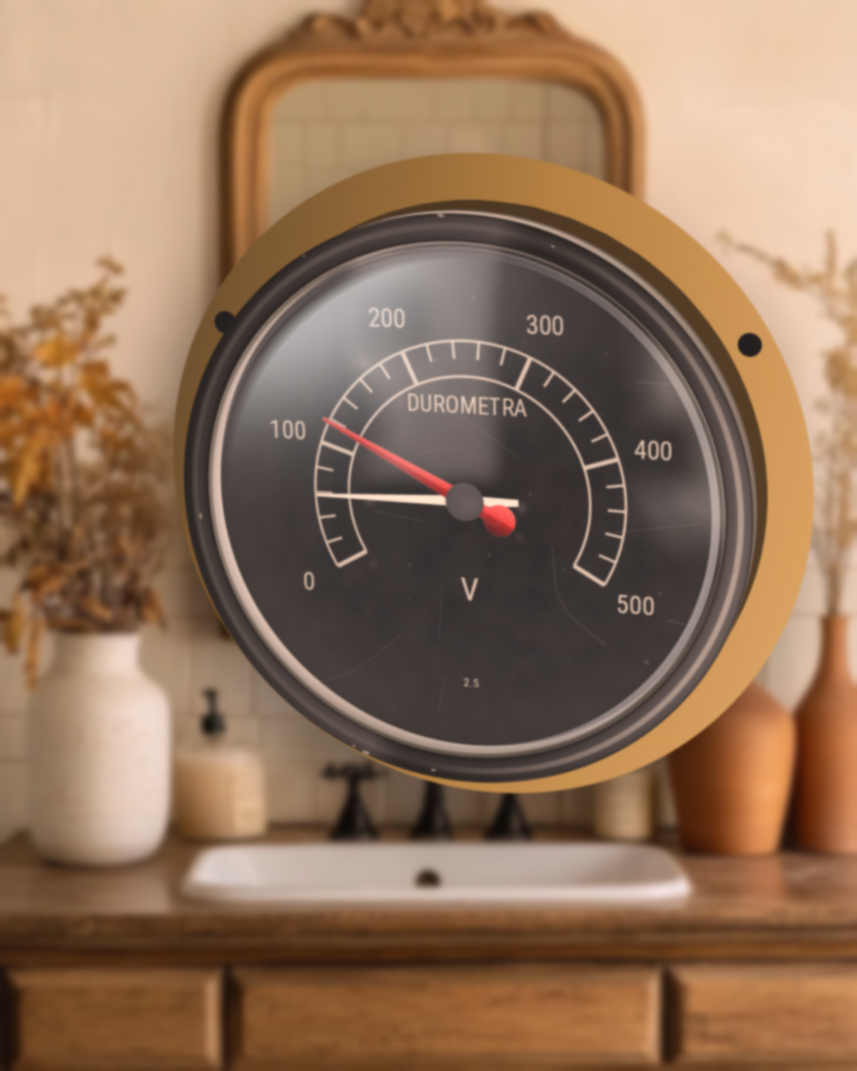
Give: 120 V
